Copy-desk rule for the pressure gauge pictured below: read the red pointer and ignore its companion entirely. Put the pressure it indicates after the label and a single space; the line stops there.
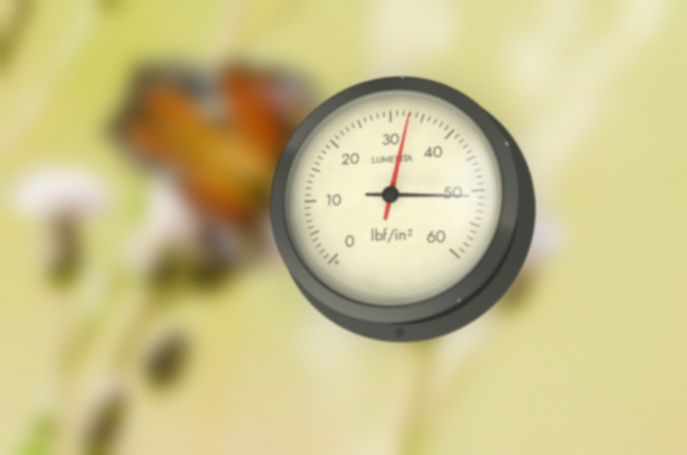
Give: 33 psi
